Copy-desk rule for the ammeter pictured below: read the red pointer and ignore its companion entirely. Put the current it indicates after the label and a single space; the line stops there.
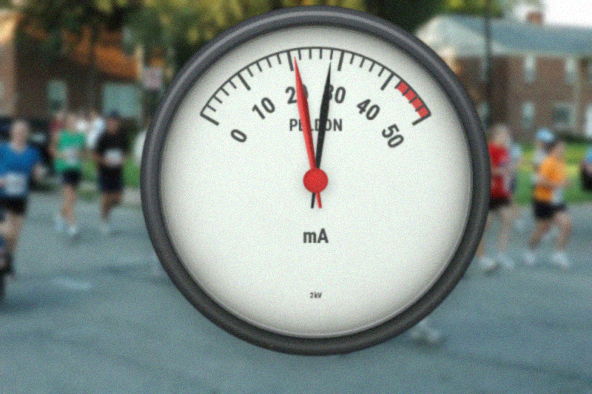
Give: 21 mA
